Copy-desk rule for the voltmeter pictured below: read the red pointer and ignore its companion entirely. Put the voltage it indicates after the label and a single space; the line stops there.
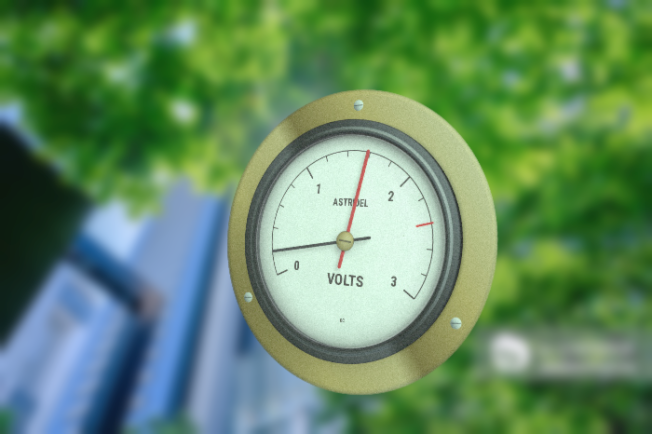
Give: 1.6 V
